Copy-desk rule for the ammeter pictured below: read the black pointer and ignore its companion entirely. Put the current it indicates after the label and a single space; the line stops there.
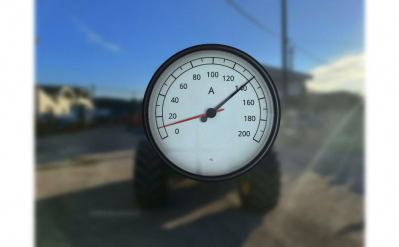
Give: 140 A
